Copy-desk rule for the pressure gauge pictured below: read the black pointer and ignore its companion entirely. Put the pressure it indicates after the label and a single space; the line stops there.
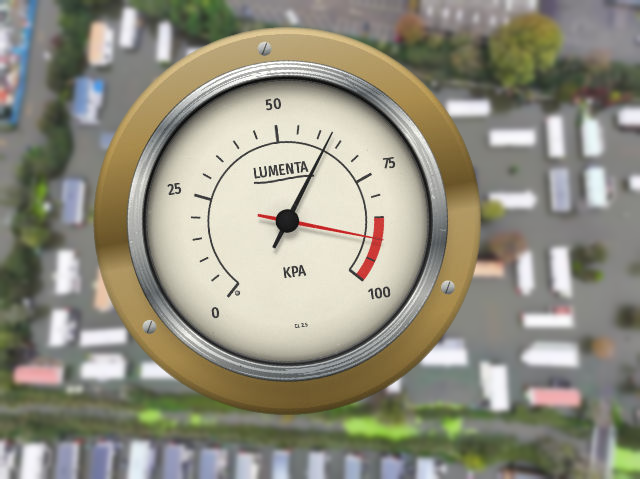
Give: 62.5 kPa
